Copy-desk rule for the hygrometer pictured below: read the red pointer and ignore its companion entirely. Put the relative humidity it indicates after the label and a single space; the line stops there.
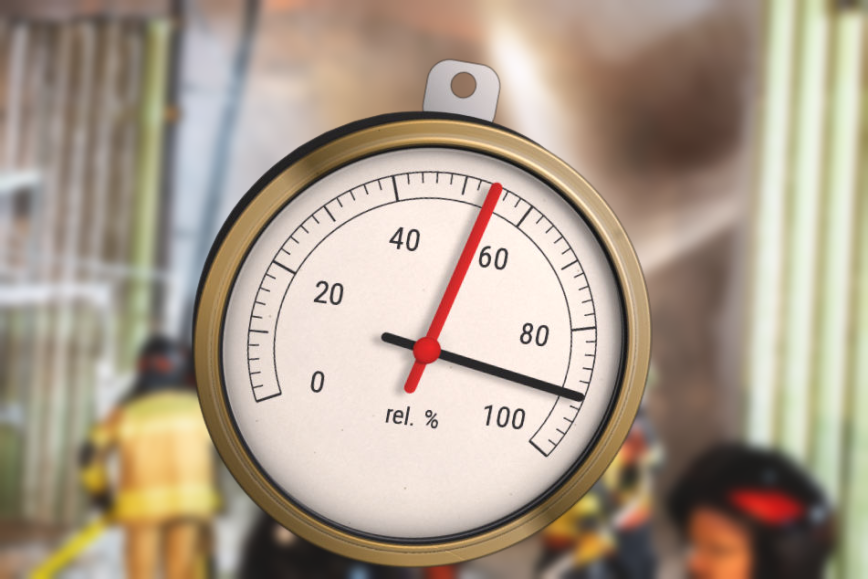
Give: 54 %
